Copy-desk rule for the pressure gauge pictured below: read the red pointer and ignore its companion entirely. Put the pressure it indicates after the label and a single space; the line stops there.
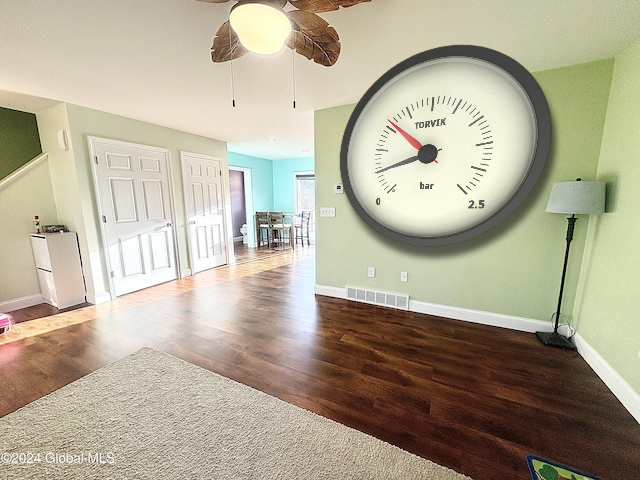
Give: 0.8 bar
